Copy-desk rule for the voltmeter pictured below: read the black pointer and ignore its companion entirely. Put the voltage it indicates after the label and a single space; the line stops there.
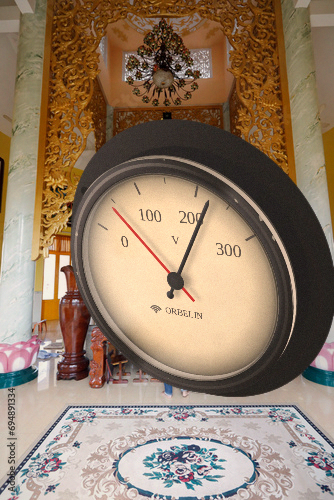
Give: 225 V
